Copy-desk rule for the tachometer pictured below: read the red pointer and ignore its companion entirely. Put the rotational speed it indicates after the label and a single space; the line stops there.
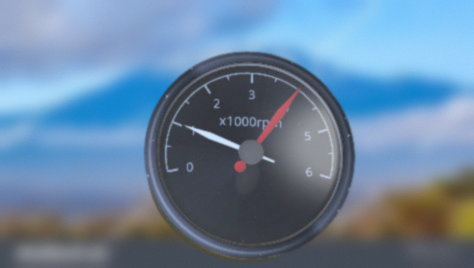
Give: 4000 rpm
